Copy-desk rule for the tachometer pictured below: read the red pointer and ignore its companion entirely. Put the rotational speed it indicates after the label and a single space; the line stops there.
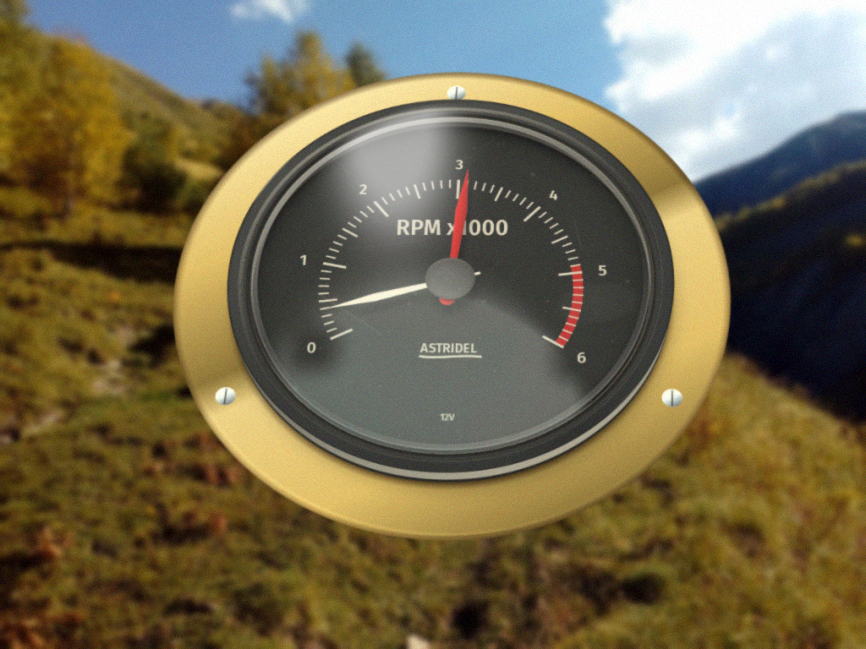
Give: 3100 rpm
